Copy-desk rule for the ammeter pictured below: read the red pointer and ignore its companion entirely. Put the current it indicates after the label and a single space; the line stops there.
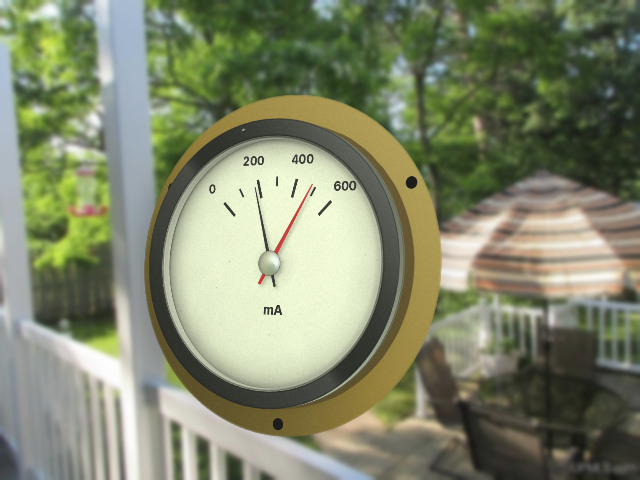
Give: 500 mA
